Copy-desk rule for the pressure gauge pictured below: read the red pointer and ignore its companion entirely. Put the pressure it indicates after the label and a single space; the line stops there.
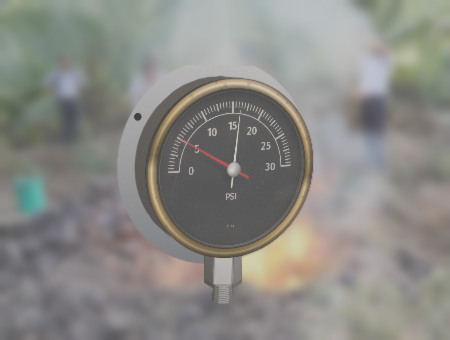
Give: 5 psi
